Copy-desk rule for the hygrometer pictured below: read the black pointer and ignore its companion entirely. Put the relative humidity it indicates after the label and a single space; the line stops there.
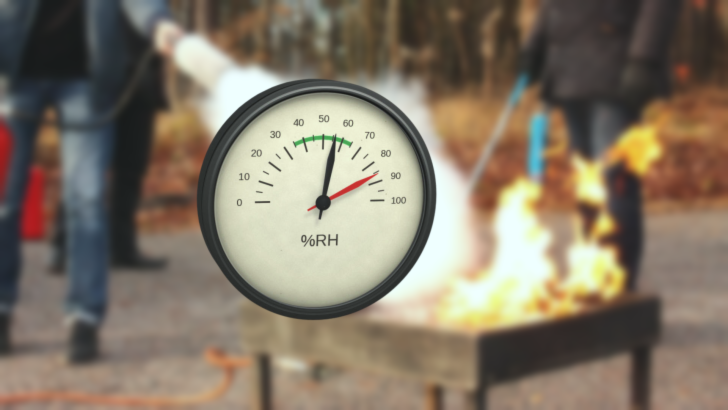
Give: 55 %
